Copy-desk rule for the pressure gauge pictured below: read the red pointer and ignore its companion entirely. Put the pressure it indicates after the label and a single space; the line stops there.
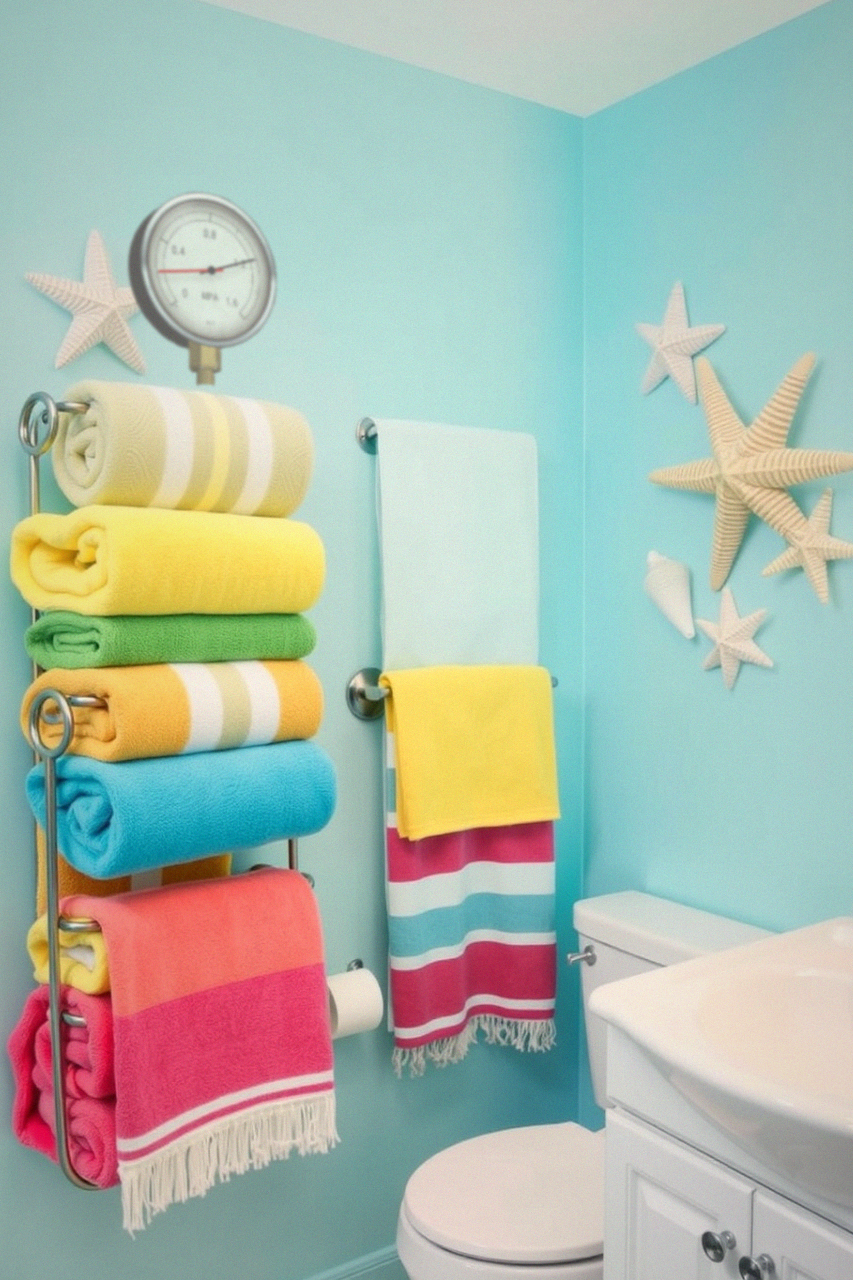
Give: 0.2 MPa
